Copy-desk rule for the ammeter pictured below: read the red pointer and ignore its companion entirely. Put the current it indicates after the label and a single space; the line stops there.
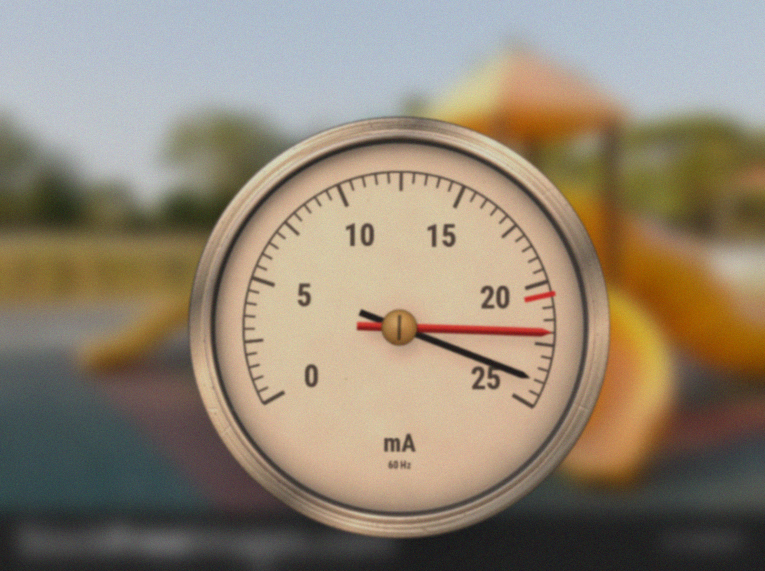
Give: 22 mA
